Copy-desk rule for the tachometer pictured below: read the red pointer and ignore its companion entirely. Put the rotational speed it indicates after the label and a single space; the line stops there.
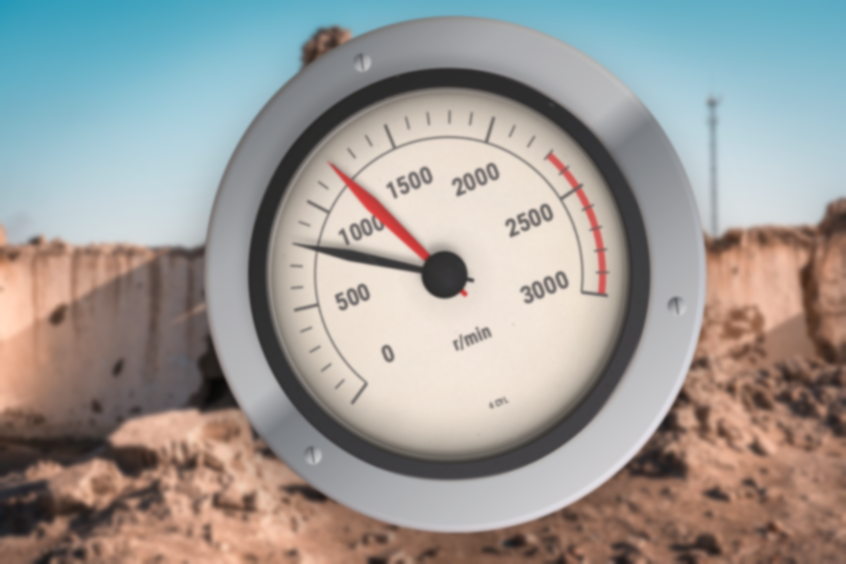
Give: 1200 rpm
